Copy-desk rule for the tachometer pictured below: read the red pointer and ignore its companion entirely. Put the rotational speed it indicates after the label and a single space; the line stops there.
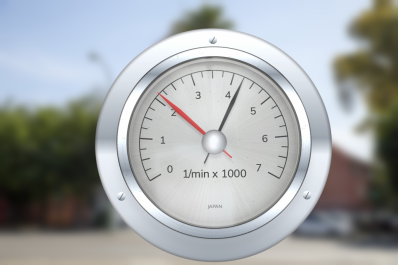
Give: 2125 rpm
